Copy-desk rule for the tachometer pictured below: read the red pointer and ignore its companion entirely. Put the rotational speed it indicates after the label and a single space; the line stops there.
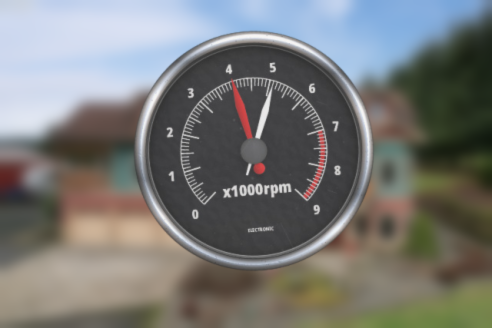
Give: 4000 rpm
